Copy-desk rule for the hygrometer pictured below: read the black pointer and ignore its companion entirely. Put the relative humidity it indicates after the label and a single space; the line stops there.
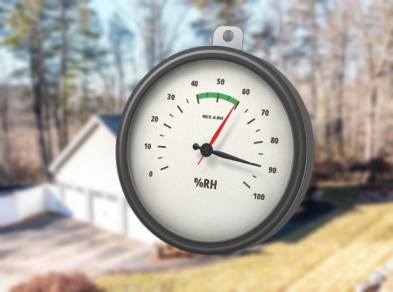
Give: 90 %
